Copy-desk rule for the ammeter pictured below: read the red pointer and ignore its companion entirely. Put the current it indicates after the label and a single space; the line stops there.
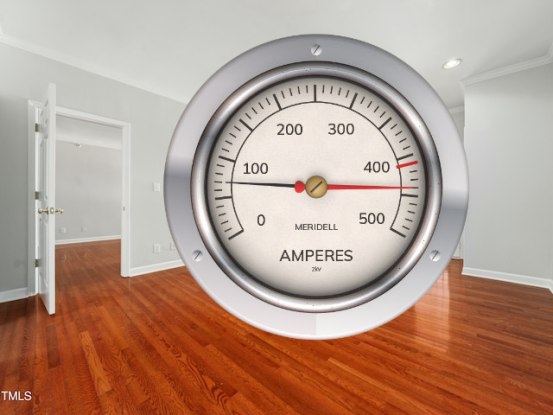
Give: 440 A
